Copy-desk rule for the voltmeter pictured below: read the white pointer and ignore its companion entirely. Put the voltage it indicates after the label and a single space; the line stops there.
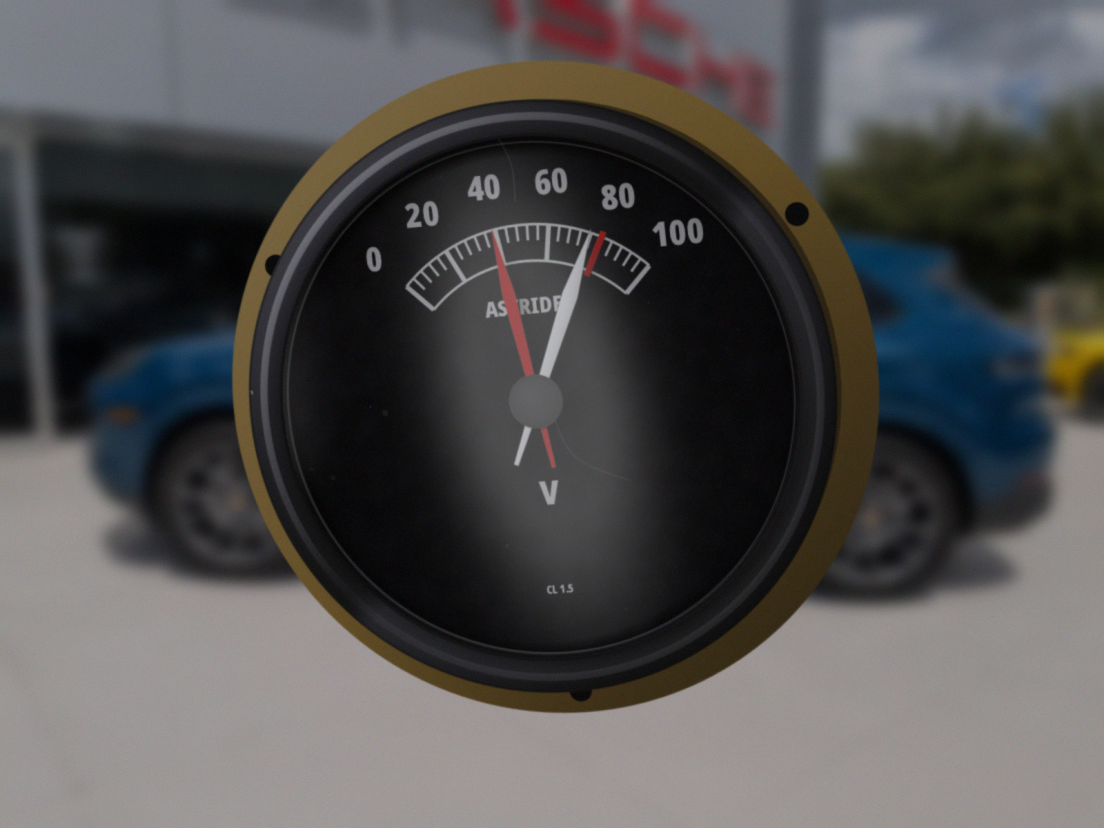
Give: 76 V
